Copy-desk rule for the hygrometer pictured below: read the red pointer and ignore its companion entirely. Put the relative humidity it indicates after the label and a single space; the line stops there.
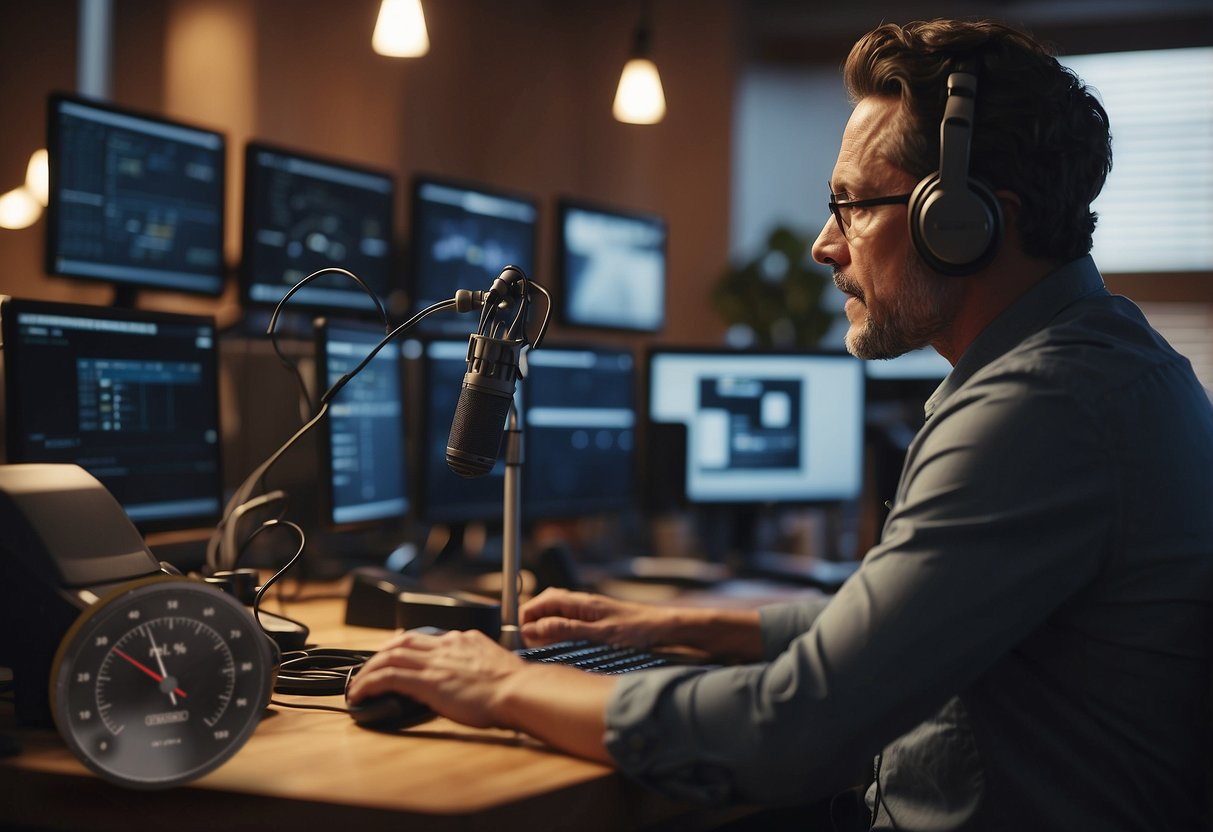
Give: 30 %
